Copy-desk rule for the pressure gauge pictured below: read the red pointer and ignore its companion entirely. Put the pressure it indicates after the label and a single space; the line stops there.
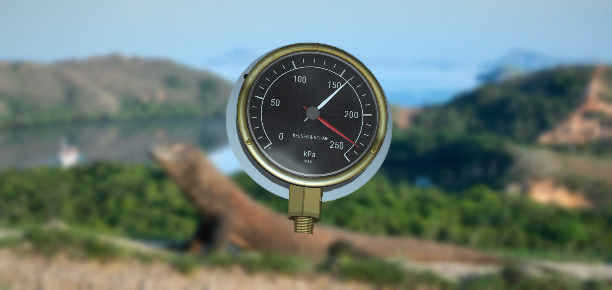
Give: 235 kPa
